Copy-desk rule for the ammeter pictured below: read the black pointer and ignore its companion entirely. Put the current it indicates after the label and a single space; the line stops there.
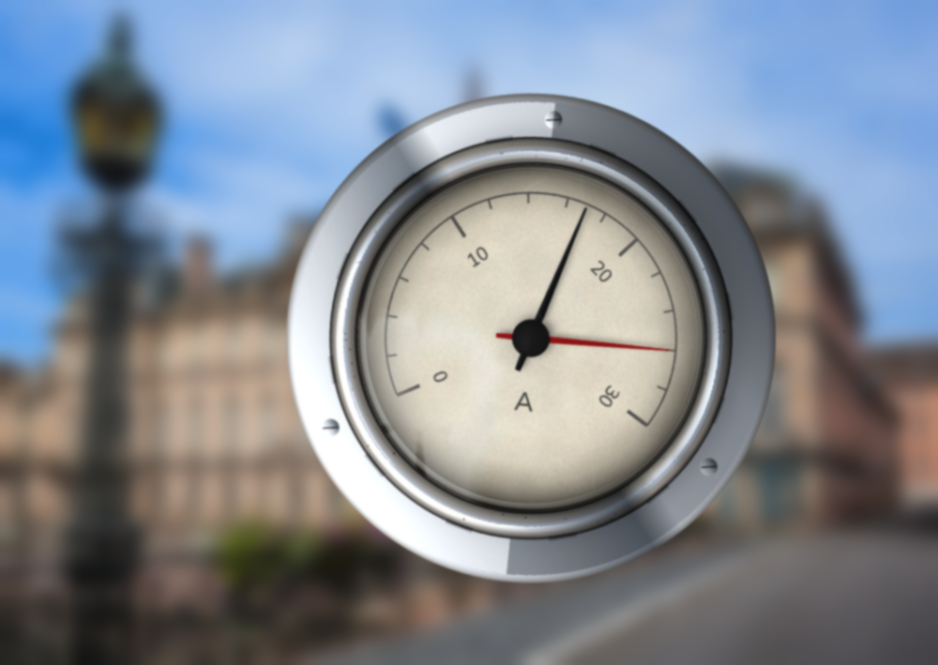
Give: 17 A
